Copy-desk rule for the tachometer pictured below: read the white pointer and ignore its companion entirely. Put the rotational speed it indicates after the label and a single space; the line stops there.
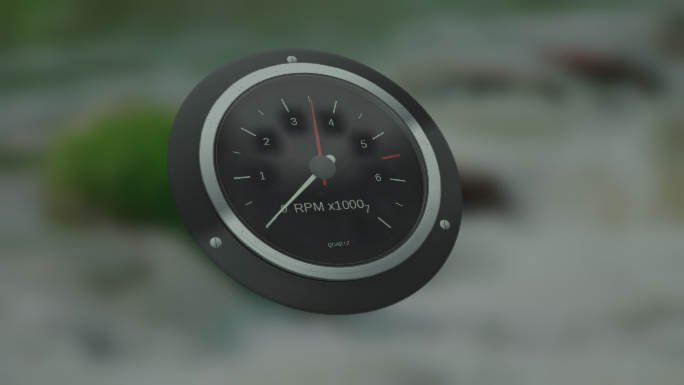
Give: 0 rpm
